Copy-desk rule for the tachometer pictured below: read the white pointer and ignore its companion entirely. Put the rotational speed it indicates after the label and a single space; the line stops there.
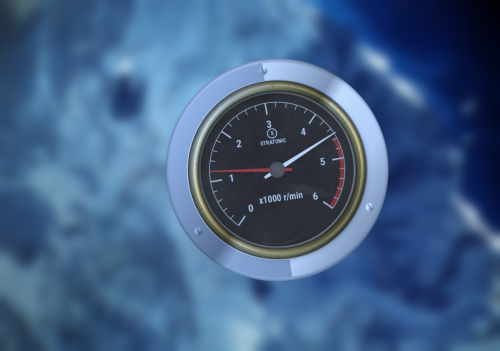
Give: 4500 rpm
